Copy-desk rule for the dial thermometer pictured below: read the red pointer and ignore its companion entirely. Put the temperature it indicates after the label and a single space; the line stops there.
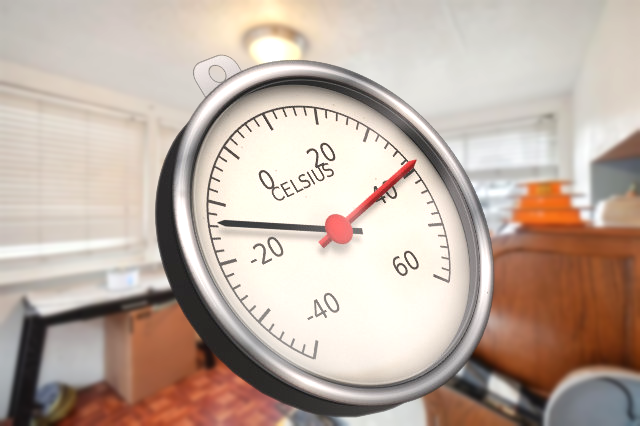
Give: 39 °C
